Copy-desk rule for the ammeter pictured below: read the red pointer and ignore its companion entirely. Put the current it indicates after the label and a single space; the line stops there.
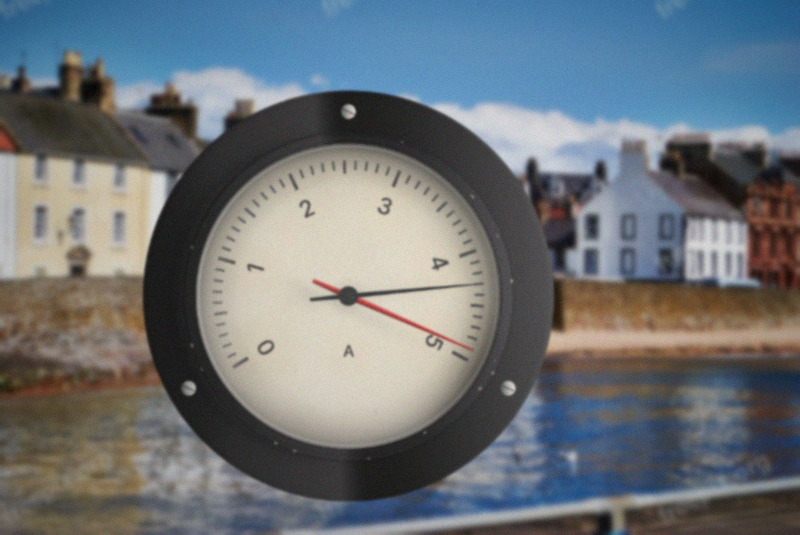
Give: 4.9 A
